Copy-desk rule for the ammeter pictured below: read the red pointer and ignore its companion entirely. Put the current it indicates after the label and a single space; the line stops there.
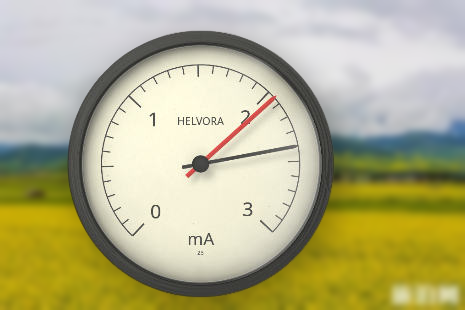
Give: 2.05 mA
